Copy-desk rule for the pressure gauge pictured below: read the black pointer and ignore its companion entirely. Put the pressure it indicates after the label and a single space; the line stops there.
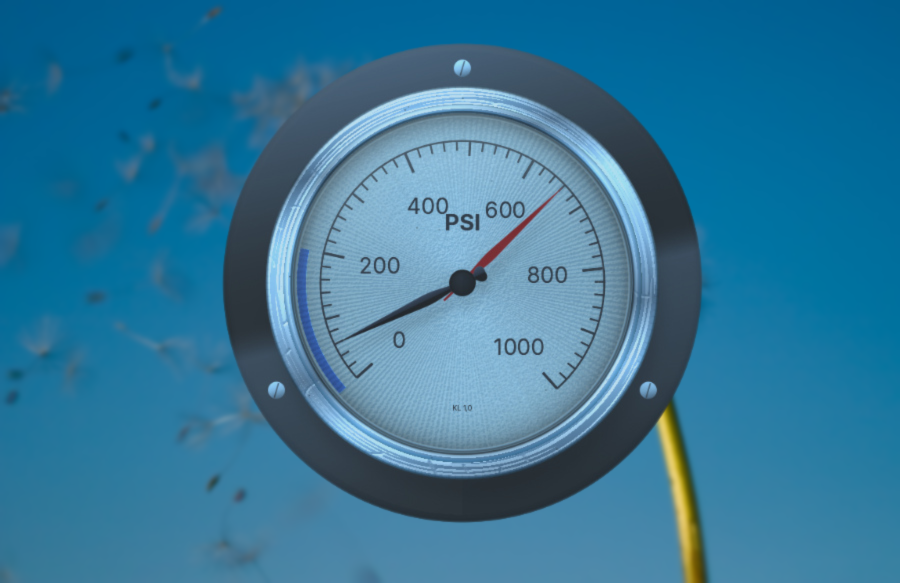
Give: 60 psi
